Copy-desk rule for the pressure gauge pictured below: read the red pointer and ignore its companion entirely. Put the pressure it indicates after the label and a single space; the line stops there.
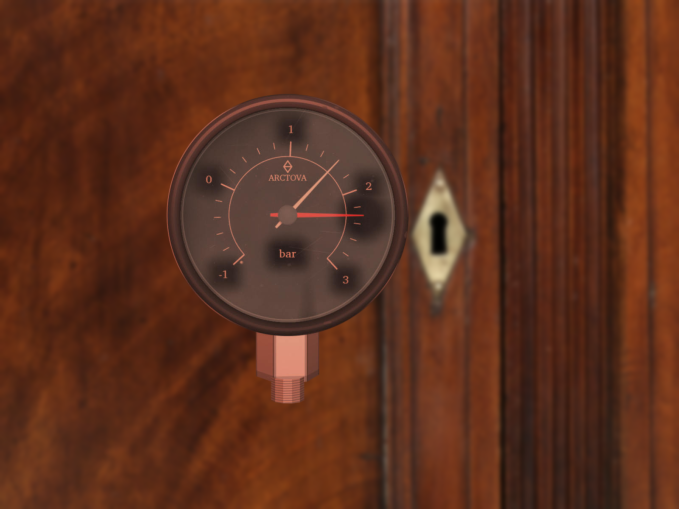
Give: 2.3 bar
